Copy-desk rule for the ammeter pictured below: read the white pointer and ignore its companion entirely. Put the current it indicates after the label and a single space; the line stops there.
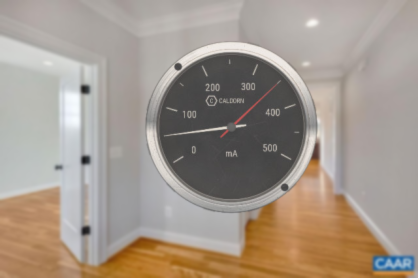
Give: 50 mA
